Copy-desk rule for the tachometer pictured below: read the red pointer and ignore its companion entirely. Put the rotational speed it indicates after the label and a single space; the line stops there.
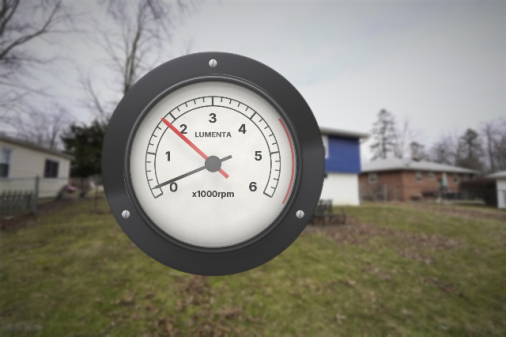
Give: 1800 rpm
